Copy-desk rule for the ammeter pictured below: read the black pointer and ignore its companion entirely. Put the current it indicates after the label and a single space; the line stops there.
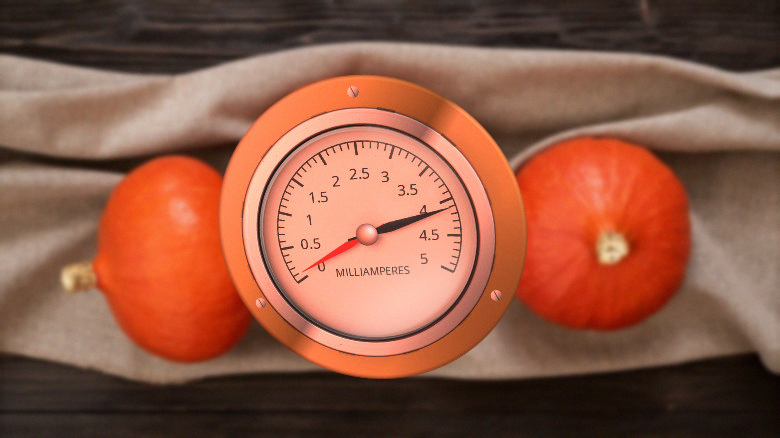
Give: 4.1 mA
